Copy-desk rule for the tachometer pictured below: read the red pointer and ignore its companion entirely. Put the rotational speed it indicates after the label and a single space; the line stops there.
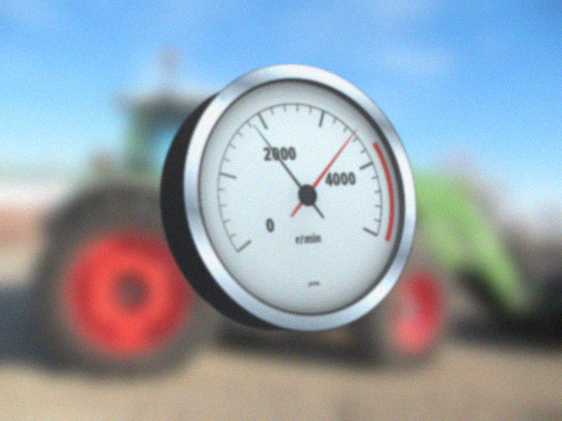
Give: 3500 rpm
